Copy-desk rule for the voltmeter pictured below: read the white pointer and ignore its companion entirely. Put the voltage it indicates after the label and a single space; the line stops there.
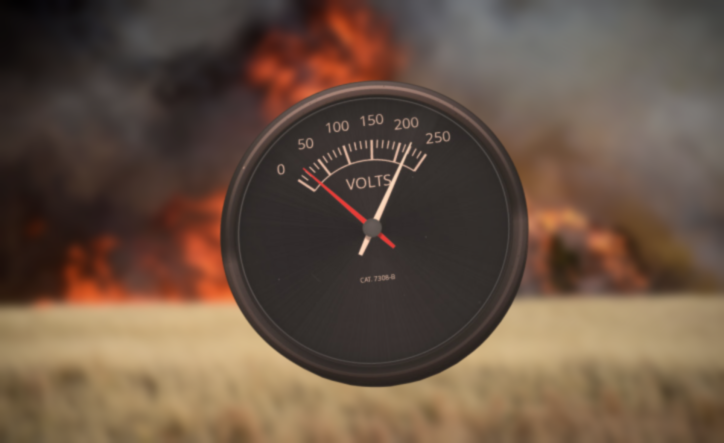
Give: 220 V
